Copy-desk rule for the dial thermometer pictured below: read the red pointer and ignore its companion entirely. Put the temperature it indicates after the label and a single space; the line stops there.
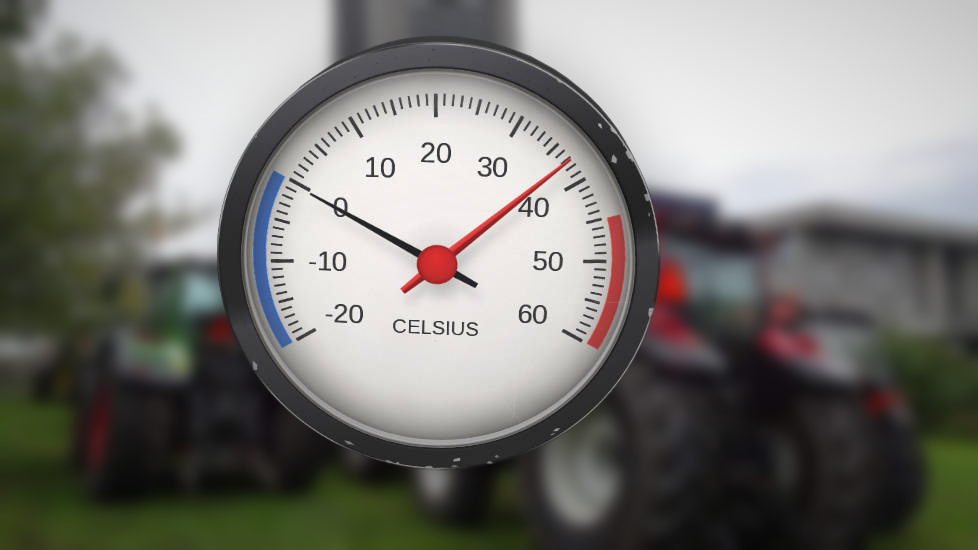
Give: 37 °C
